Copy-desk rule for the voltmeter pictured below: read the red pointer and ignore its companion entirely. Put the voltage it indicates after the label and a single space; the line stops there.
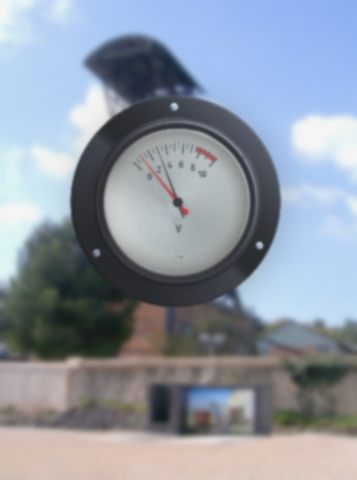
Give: 1 V
